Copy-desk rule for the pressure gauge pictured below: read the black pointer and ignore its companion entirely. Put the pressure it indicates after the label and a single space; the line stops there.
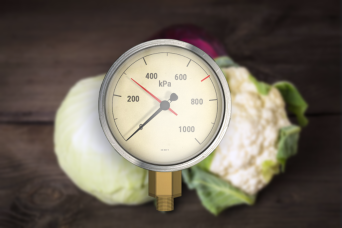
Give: 0 kPa
